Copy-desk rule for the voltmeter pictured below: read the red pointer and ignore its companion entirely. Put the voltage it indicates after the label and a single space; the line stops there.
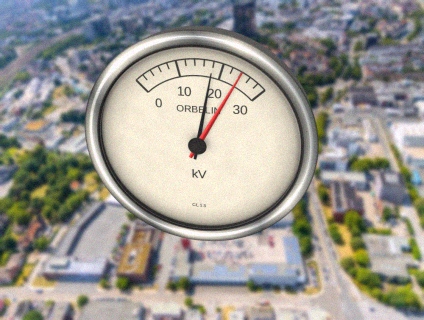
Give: 24 kV
